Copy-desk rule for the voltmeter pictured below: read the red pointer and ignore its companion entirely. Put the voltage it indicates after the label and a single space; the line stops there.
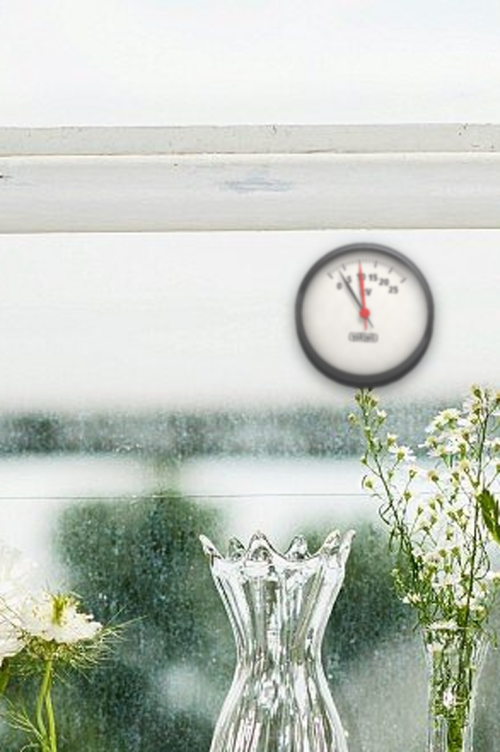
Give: 10 kV
